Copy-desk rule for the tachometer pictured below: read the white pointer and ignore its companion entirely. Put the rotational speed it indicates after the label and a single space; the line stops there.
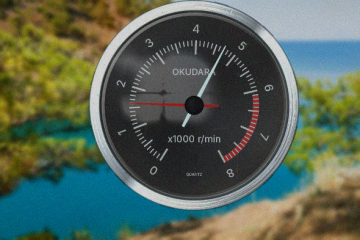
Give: 4700 rpm
